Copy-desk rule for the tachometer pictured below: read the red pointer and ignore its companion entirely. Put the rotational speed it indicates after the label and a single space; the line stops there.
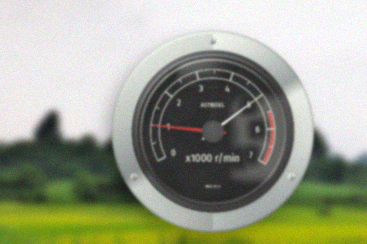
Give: 1000 rpm
